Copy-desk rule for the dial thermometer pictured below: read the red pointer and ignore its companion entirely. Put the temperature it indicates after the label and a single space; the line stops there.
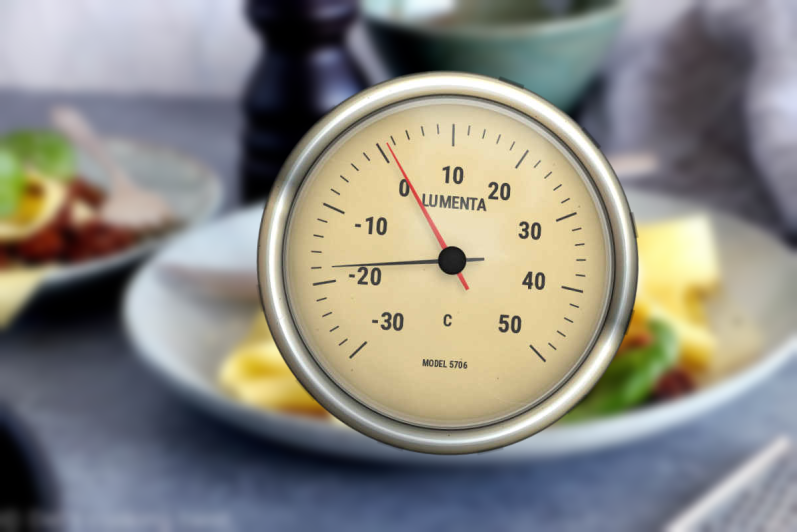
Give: 1 °C
